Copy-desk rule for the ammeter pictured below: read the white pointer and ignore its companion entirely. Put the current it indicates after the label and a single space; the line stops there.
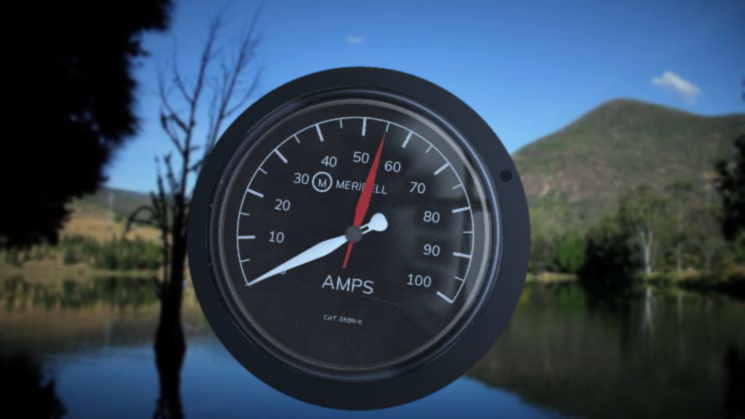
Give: 0 A
